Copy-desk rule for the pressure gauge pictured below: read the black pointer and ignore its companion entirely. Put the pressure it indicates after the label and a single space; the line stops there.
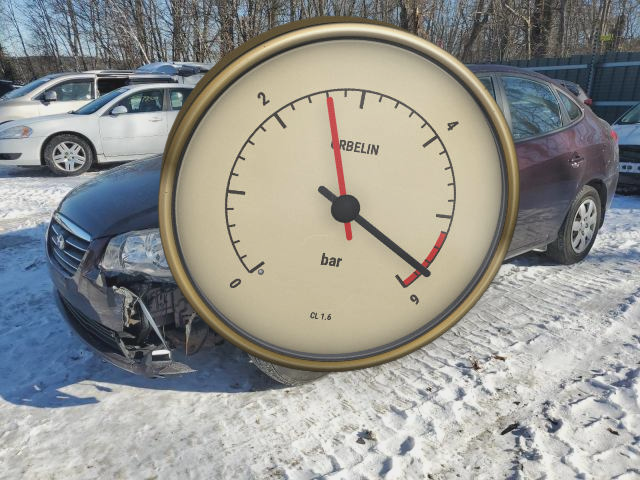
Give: 5.7 bar
